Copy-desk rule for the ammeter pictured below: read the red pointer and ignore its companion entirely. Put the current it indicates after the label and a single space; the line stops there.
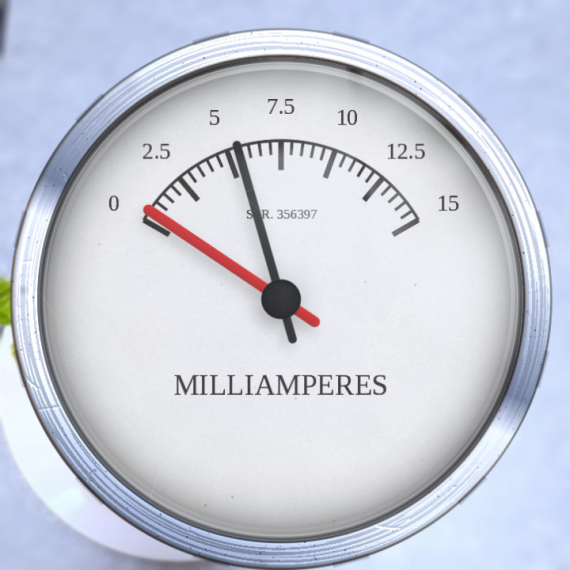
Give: 0.5 mA
